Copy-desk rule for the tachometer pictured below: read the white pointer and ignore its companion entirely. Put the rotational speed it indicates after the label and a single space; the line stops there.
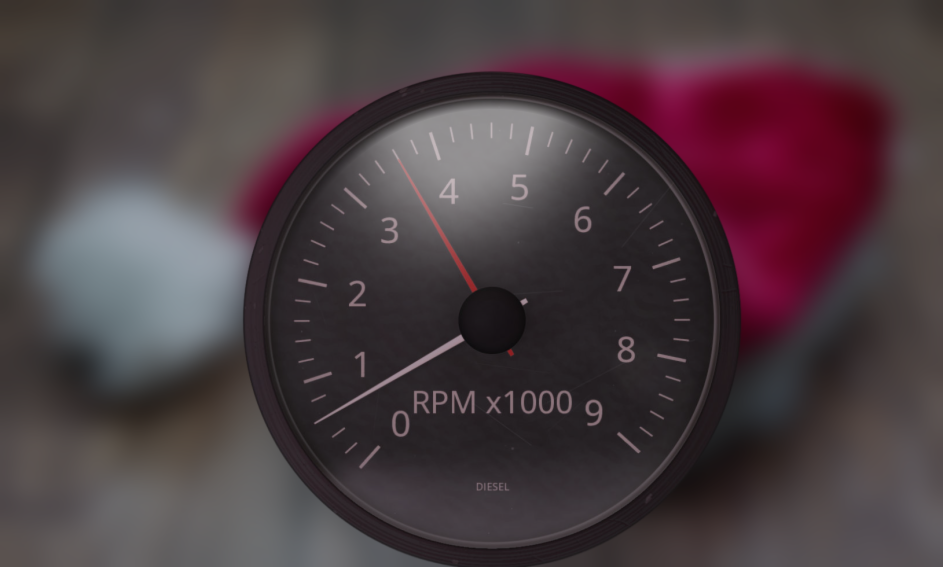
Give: 600 rpm
